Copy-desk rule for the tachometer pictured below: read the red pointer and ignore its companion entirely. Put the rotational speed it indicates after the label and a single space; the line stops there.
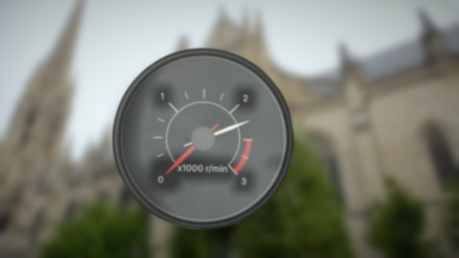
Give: 0 rpm
